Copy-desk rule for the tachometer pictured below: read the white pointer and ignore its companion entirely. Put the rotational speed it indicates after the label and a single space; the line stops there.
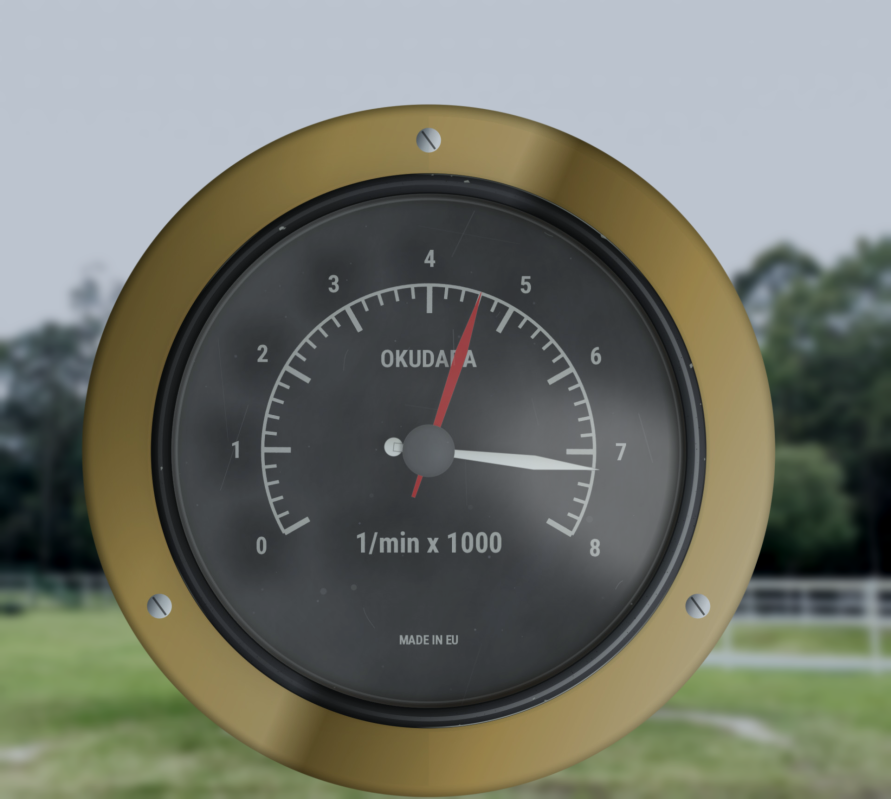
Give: 7200 rpm
